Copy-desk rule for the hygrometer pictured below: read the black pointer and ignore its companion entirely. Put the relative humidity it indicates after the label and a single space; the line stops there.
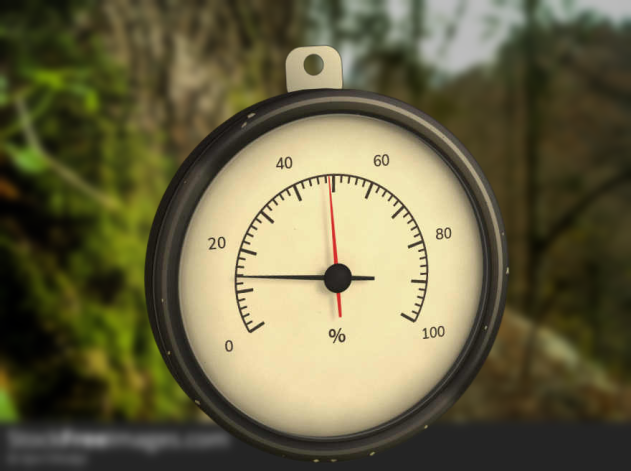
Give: 14 %
